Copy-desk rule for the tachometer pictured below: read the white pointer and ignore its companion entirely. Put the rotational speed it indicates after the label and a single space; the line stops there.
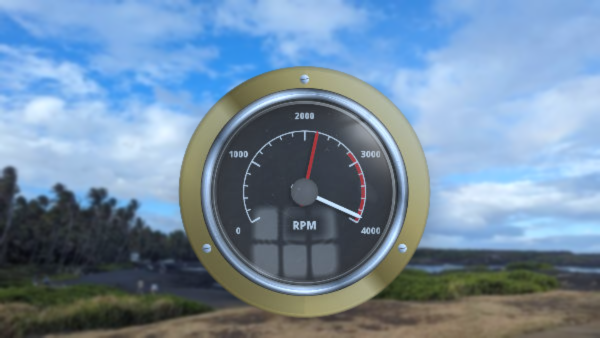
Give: 3900 rpm
